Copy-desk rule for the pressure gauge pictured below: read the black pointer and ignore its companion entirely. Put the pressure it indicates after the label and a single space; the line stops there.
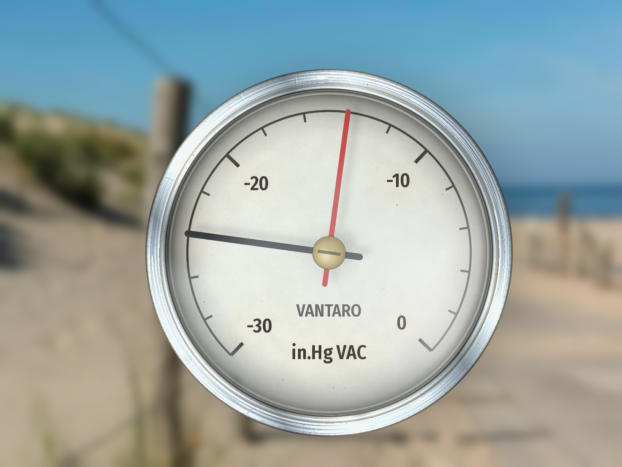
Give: -24 inHg
